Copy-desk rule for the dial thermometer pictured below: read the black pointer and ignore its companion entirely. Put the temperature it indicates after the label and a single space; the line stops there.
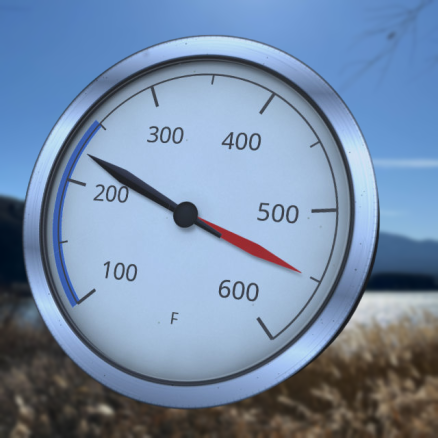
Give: 225 °F
